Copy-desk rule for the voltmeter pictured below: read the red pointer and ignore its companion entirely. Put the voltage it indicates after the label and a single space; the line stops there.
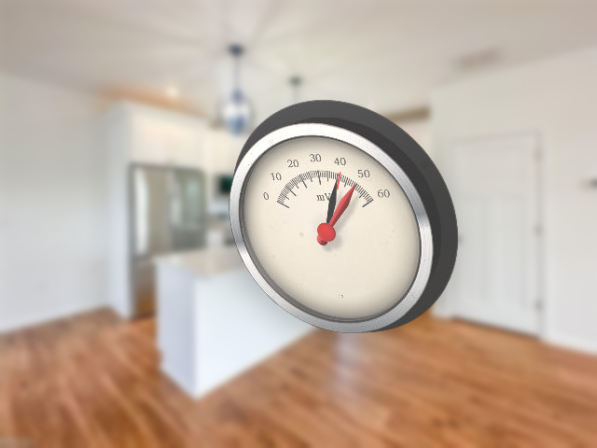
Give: 50 mV
